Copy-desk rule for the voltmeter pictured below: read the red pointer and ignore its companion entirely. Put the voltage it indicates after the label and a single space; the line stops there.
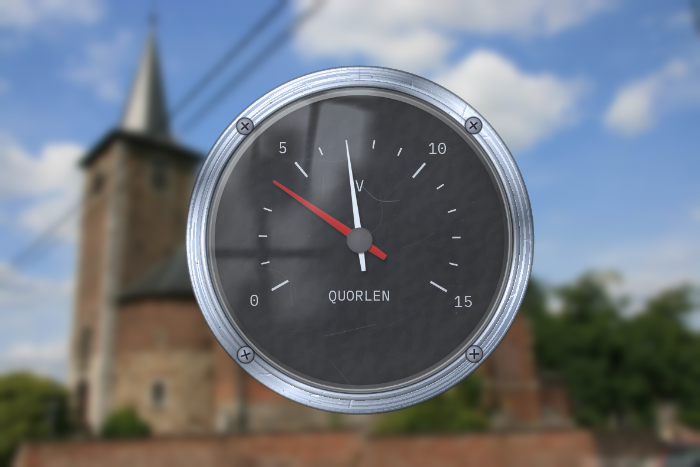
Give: 4 V
